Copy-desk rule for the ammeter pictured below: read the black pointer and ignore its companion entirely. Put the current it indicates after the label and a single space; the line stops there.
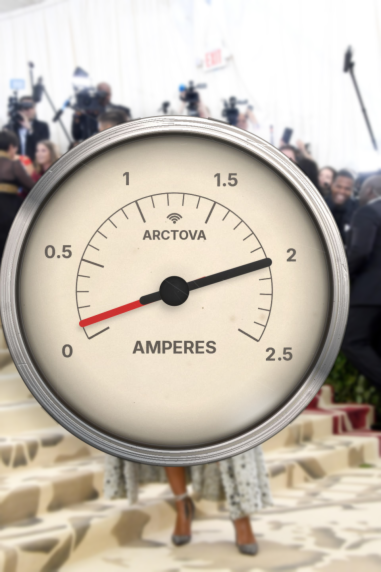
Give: 2 A
